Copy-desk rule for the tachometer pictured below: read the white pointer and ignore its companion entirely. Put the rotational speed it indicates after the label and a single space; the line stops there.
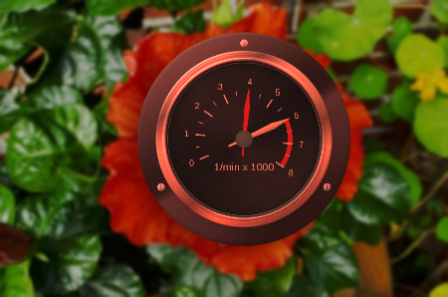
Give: 6000 rpm
